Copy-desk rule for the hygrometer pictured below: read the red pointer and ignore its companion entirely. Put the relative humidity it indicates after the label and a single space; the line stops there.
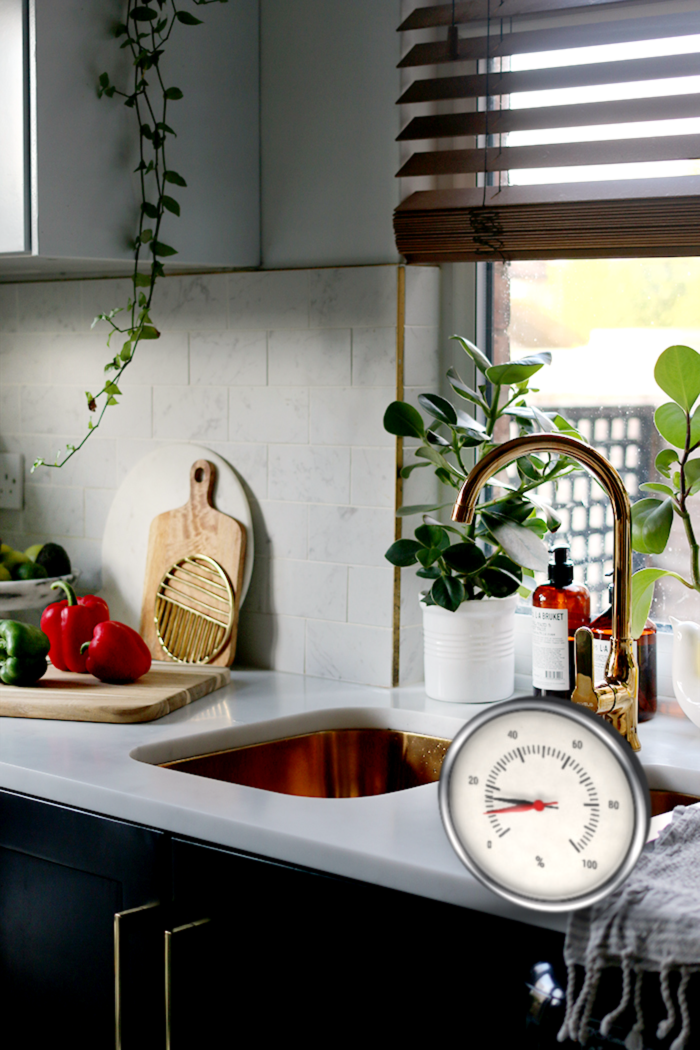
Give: 10 %
